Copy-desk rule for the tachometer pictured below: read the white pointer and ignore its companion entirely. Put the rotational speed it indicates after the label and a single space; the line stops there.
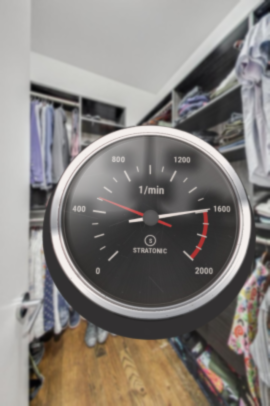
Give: 1600 rpm
